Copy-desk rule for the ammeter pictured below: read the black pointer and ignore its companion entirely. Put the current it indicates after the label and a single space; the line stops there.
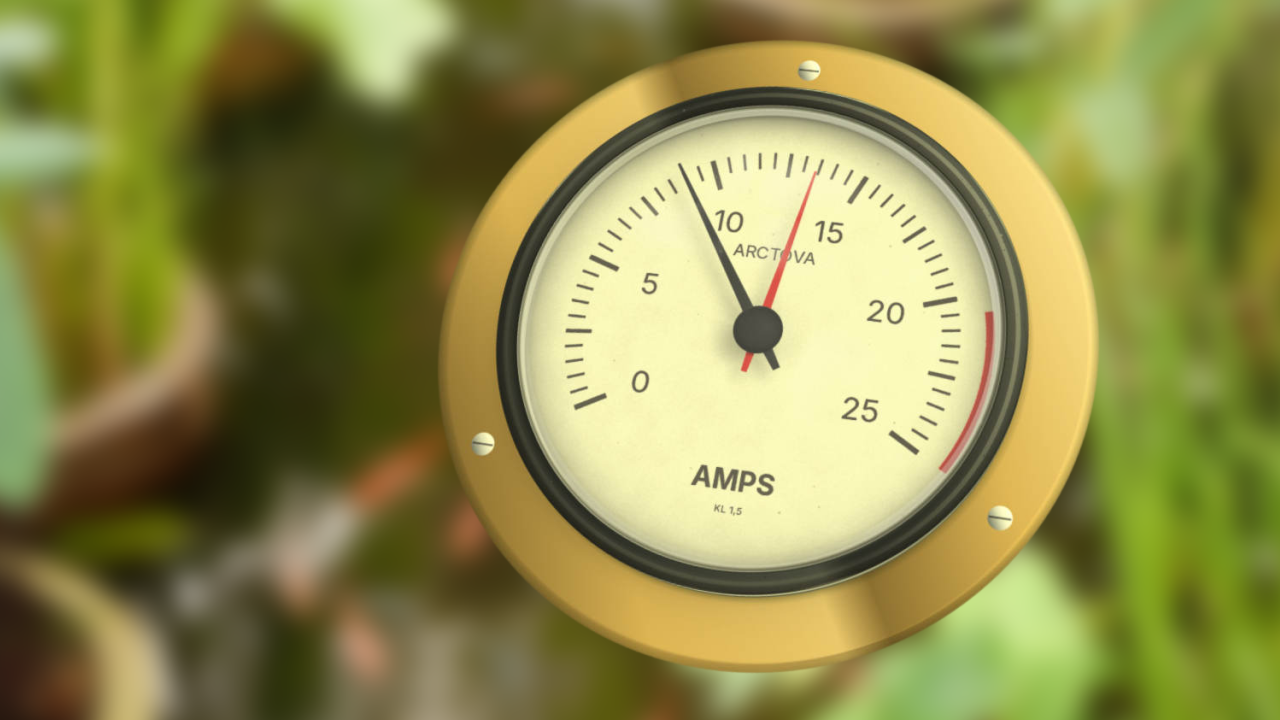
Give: 9 A
